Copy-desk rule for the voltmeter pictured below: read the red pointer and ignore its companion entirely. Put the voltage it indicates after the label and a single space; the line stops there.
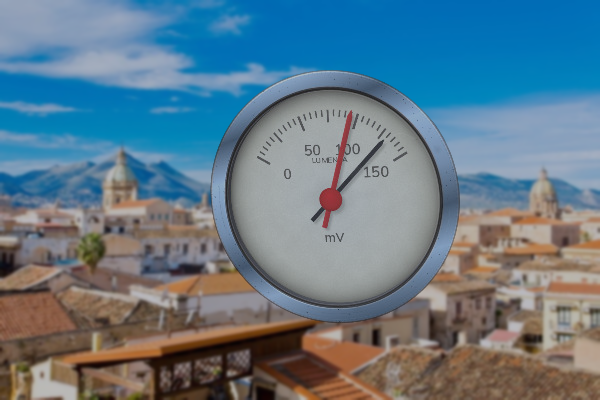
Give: 95 mV
